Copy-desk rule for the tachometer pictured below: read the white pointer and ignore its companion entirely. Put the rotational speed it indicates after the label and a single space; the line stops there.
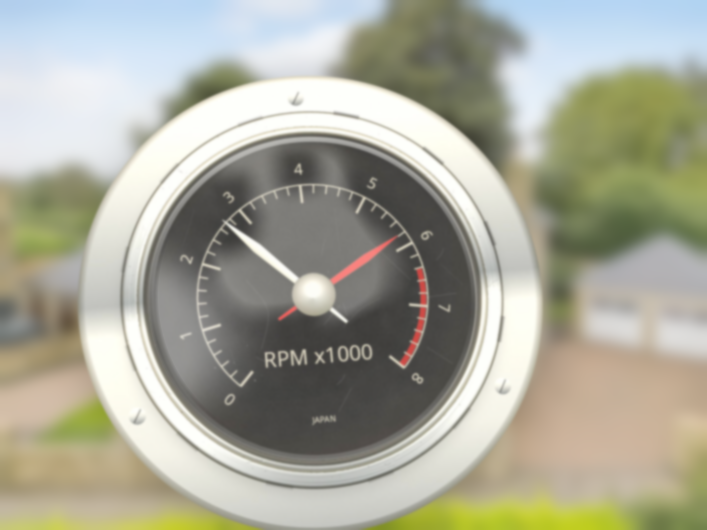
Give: 2700 rpm
